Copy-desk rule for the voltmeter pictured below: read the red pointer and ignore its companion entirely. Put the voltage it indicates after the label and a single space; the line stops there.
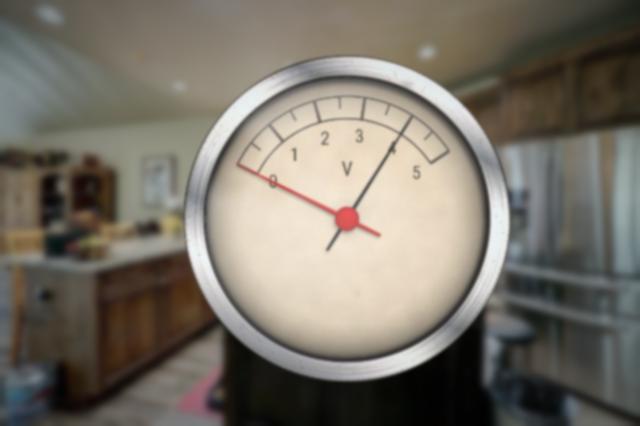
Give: 0 V
